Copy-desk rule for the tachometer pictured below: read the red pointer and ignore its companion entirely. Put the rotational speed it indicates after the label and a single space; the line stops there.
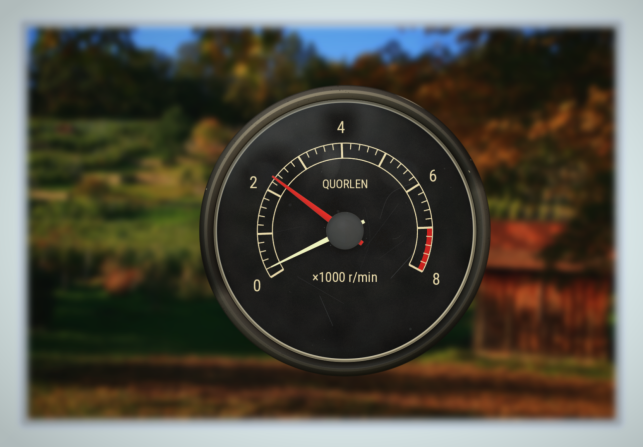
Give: 2300 rpm
